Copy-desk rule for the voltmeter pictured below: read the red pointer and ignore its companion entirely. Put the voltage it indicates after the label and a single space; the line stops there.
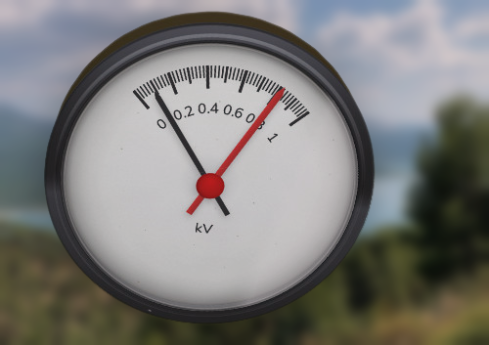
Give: 0.8 kV
